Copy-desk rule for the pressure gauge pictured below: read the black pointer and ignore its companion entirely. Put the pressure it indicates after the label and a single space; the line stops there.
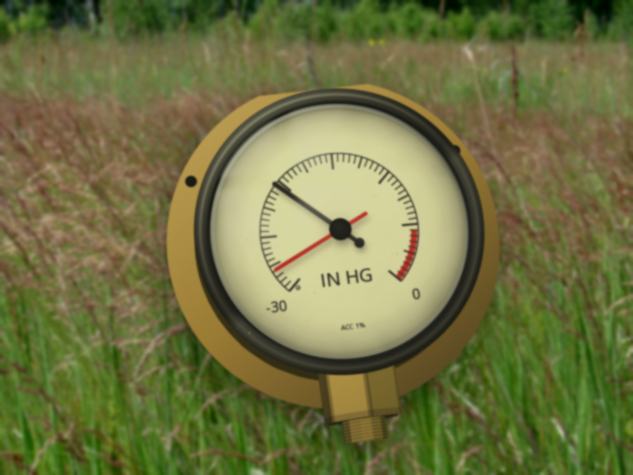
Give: -20.5 inHg
